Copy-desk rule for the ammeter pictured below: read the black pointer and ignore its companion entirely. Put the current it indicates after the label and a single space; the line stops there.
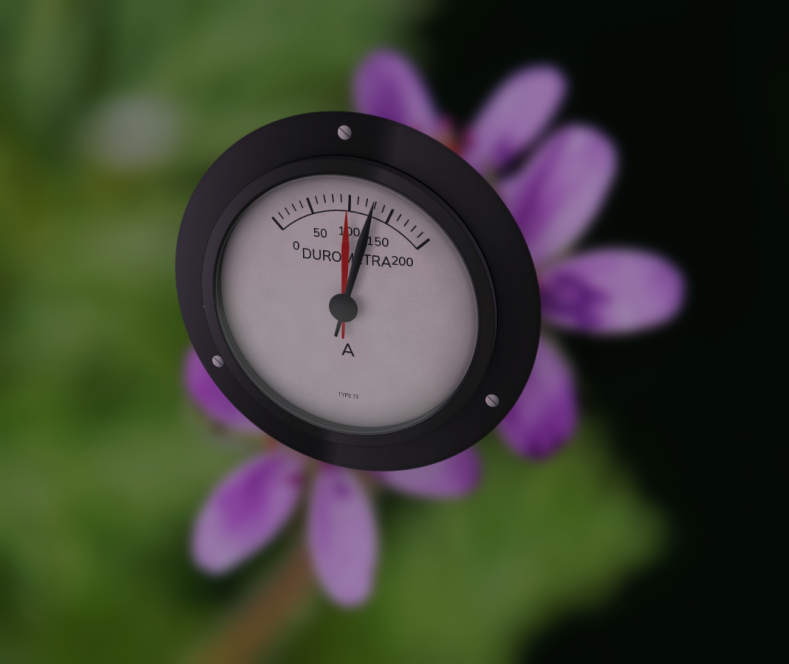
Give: 130 A
